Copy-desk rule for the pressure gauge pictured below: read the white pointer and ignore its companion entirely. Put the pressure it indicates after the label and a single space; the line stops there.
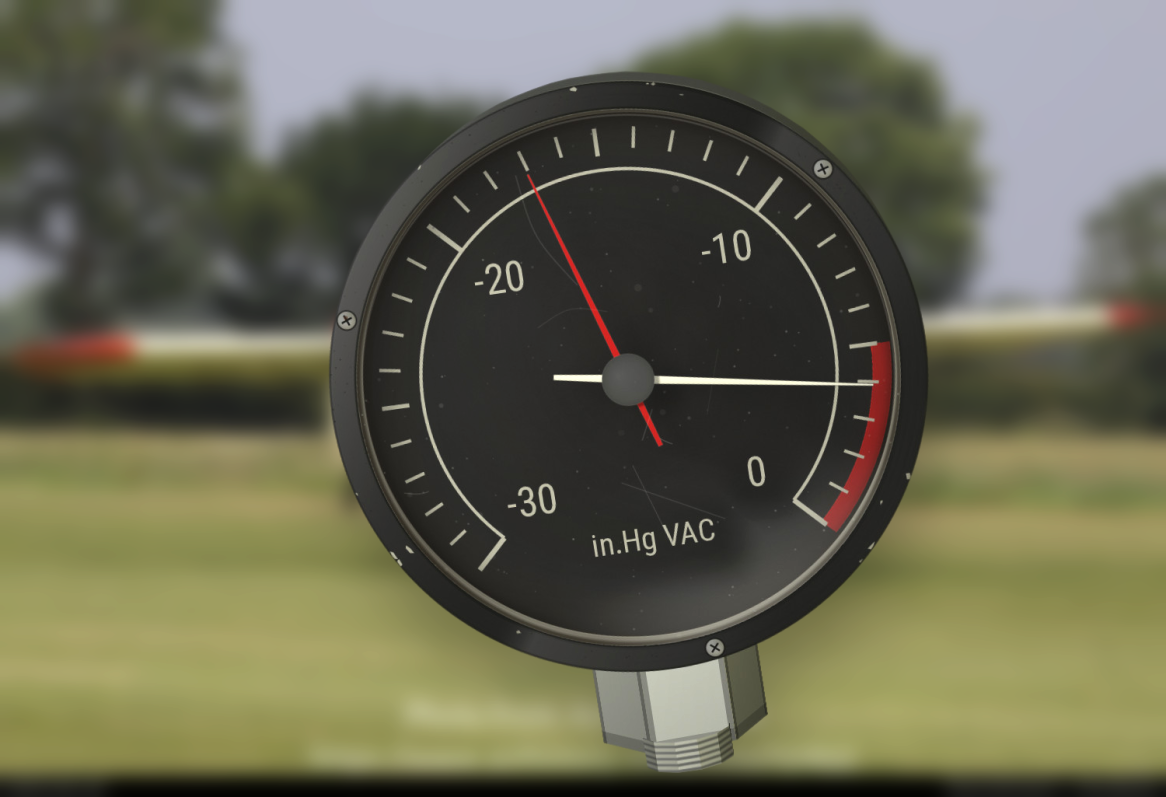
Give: -4 inHg
